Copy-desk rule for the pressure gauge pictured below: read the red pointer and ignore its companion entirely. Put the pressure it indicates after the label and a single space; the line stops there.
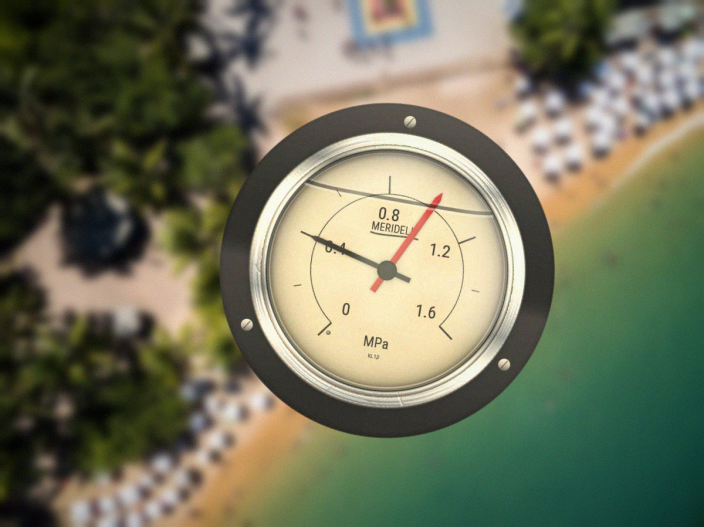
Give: 1 MPa
